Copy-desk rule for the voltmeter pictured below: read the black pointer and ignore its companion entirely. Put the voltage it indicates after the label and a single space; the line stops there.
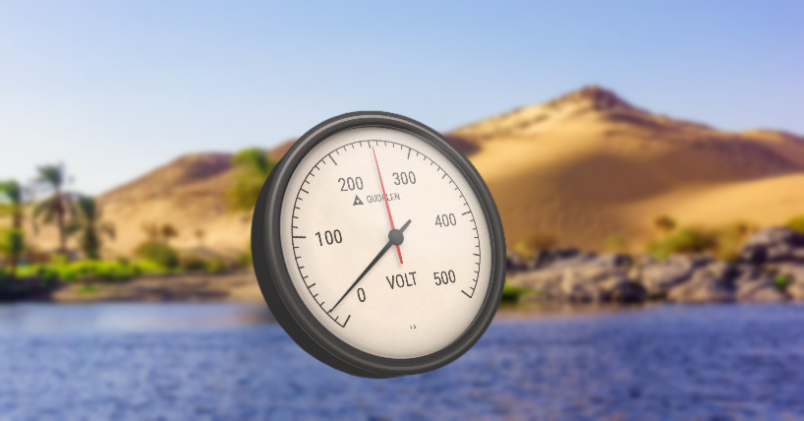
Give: 20 V
